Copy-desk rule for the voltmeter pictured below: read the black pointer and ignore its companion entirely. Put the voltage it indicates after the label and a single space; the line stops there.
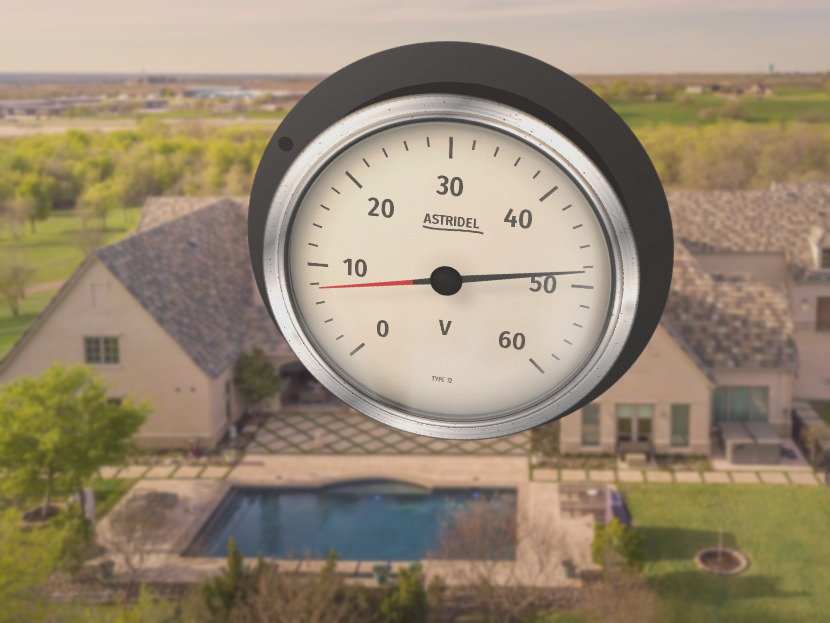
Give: 48 V
